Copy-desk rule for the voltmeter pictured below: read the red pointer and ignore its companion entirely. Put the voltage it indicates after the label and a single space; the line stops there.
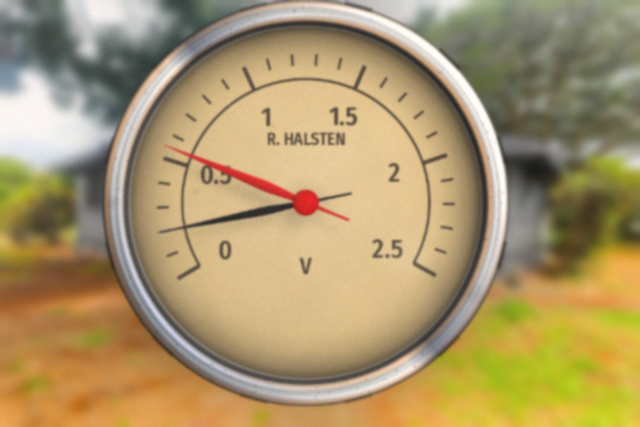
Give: 0.55 V
